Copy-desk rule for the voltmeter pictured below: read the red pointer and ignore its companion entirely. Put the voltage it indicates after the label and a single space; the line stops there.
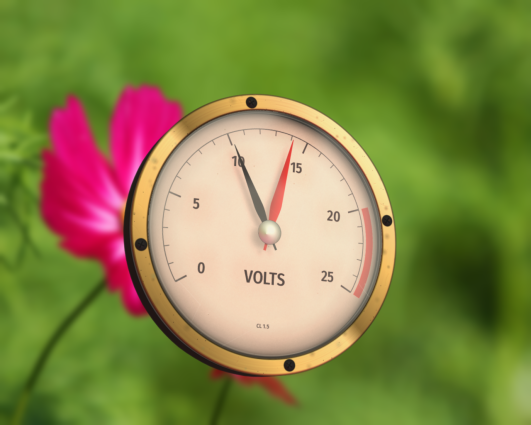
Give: 14 V
